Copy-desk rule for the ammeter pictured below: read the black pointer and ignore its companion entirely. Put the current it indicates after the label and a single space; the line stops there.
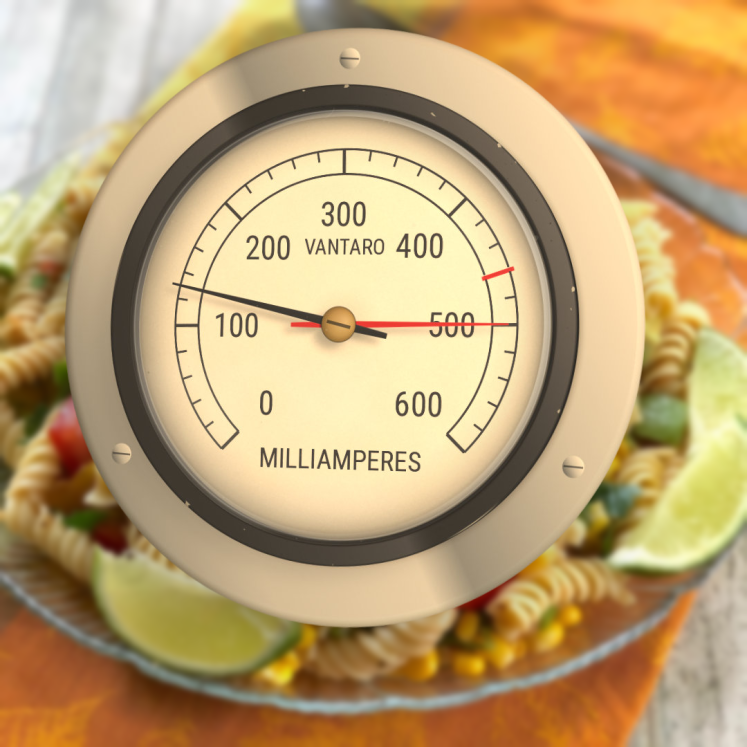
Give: 130 mA
